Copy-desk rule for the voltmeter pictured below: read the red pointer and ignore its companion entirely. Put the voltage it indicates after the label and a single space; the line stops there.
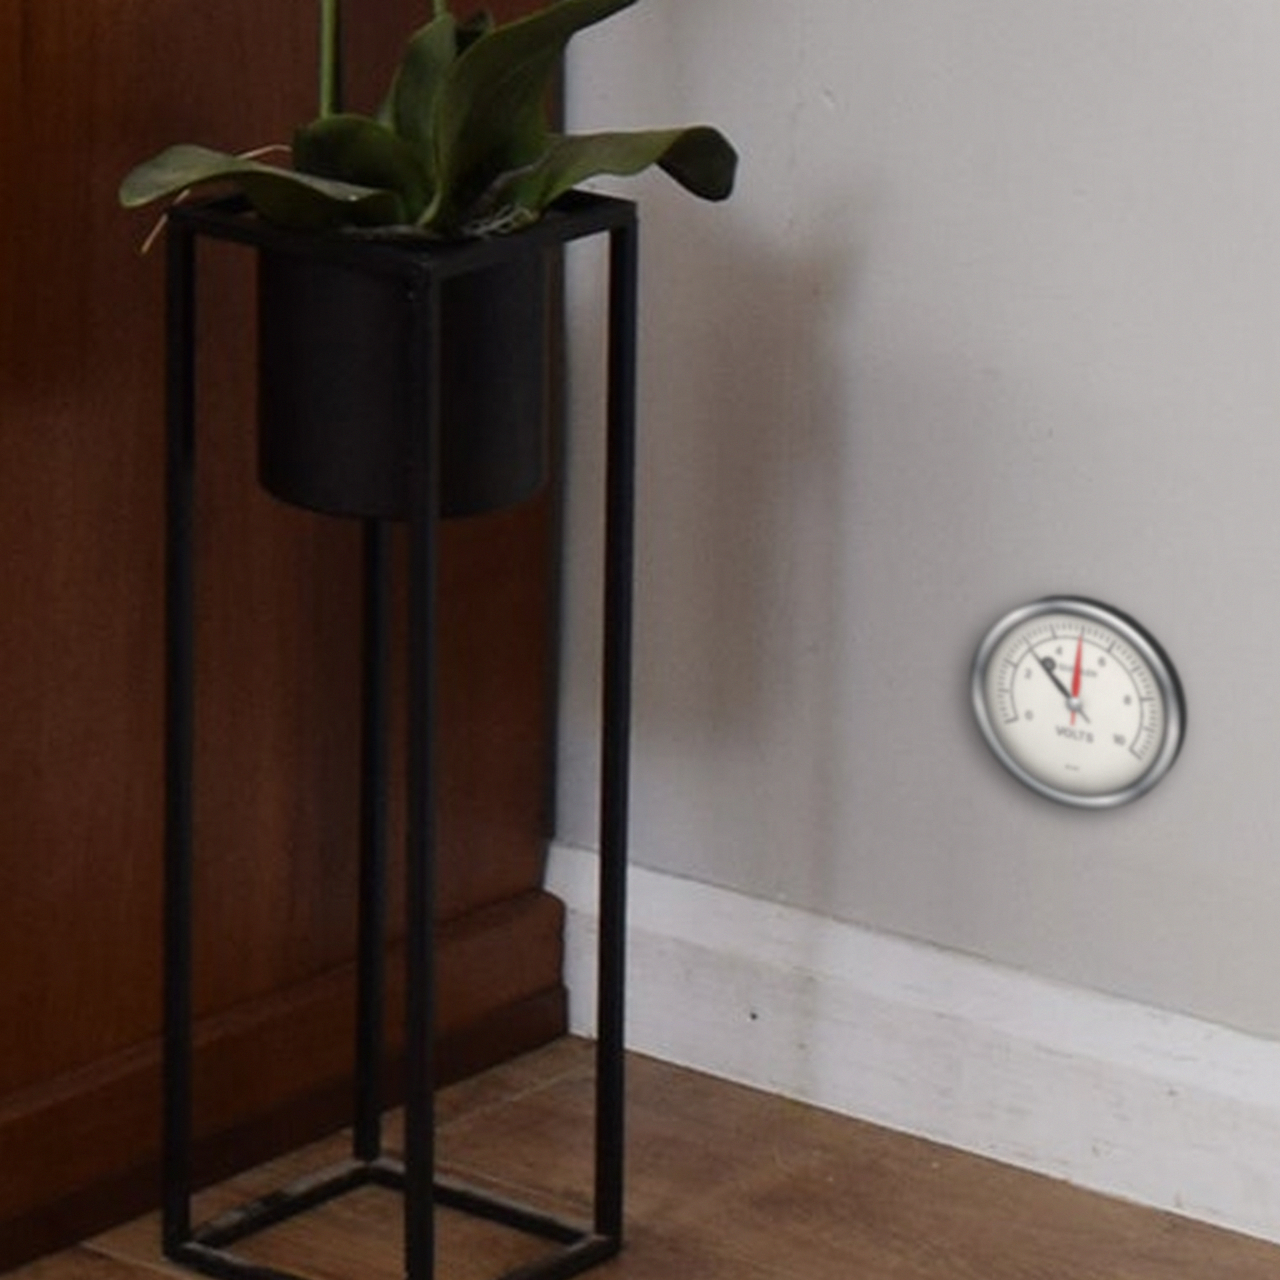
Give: 5 V
